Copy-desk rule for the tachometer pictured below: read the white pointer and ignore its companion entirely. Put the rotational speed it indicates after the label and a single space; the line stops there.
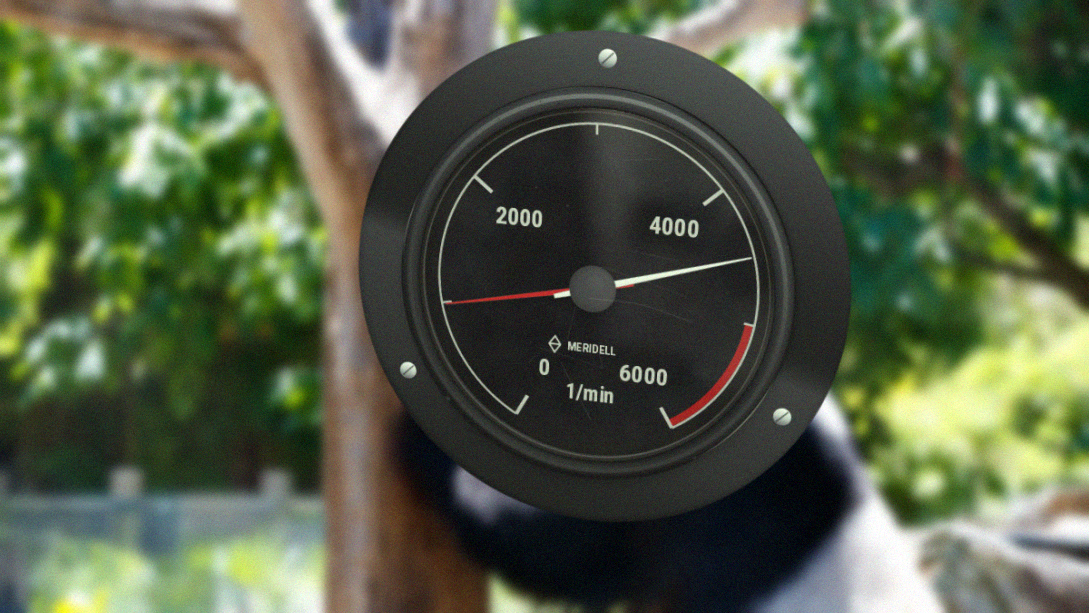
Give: 4500 rpm
